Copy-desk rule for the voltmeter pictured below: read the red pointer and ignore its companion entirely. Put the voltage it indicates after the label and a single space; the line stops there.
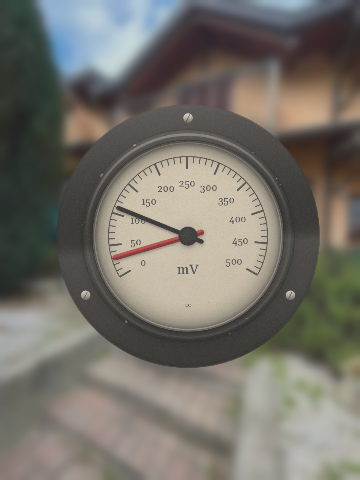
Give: 30 mV
